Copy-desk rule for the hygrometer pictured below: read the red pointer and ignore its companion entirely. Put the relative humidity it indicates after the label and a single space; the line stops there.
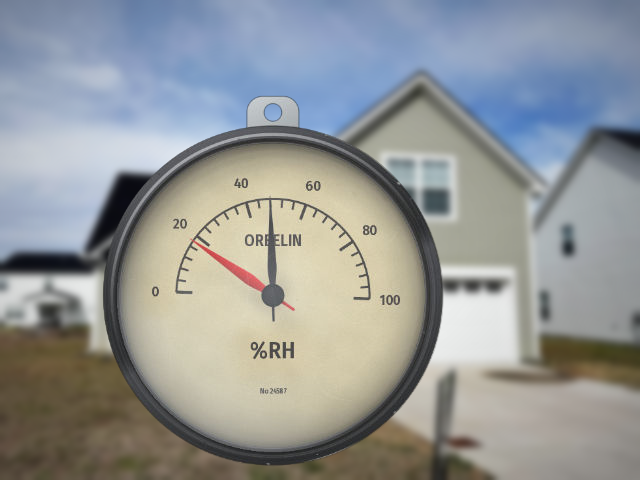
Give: 18 %
